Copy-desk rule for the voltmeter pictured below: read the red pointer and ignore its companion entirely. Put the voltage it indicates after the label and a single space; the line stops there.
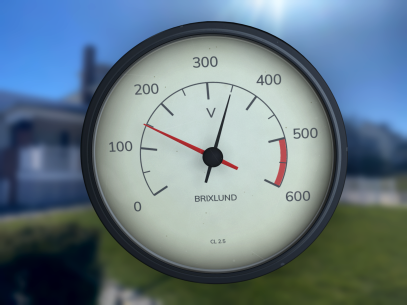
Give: 150 V
